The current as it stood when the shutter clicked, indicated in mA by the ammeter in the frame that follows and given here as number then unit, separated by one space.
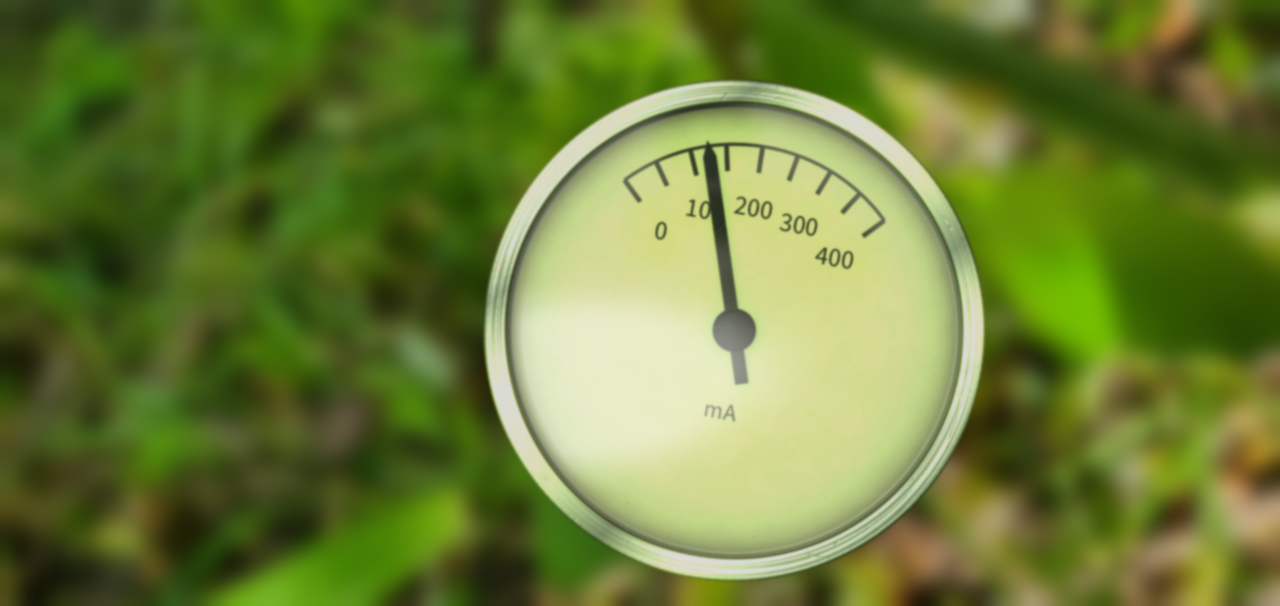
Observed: 125 mA
